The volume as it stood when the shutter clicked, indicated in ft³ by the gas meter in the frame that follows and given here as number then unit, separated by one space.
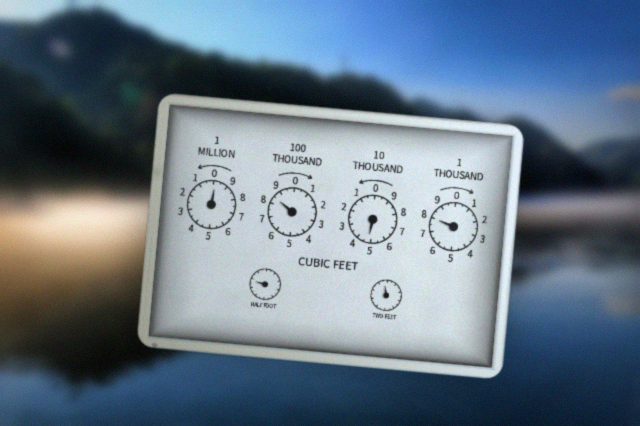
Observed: 984800 ft³
